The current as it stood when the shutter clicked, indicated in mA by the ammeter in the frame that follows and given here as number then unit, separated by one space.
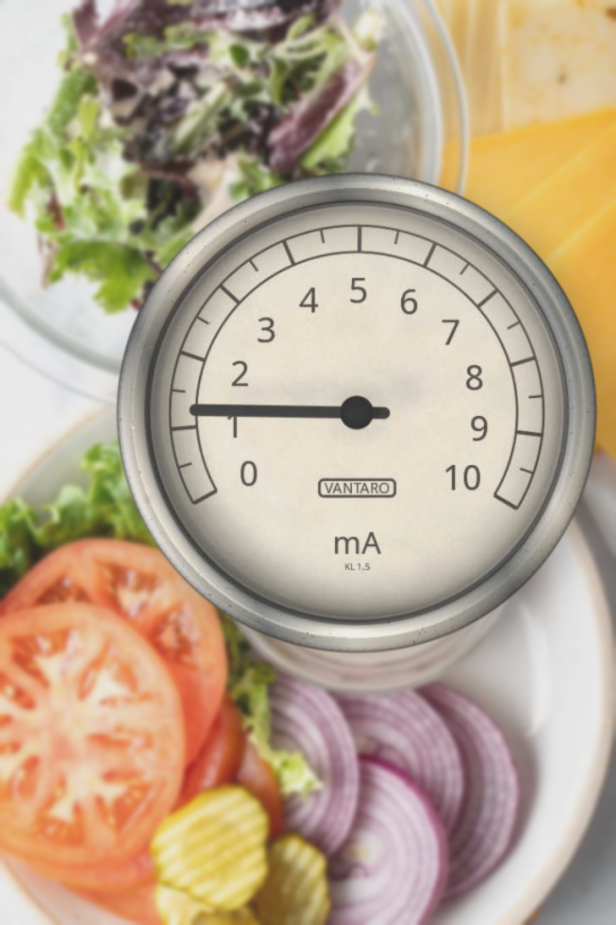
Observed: 1.25 mA
